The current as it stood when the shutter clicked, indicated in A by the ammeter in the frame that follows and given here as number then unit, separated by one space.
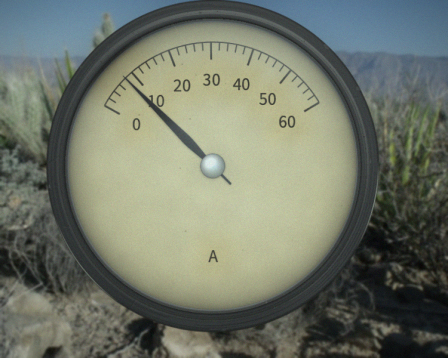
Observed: 8 A
